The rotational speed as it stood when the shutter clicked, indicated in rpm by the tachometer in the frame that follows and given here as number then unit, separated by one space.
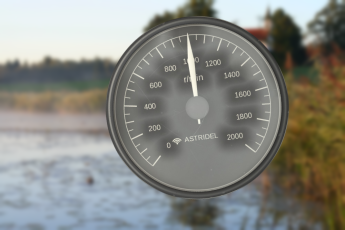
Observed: 1000 rpm
